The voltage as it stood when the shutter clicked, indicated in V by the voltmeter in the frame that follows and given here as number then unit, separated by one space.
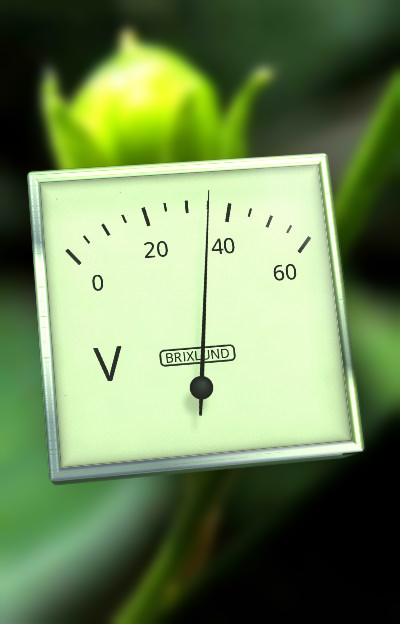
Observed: 35 V
